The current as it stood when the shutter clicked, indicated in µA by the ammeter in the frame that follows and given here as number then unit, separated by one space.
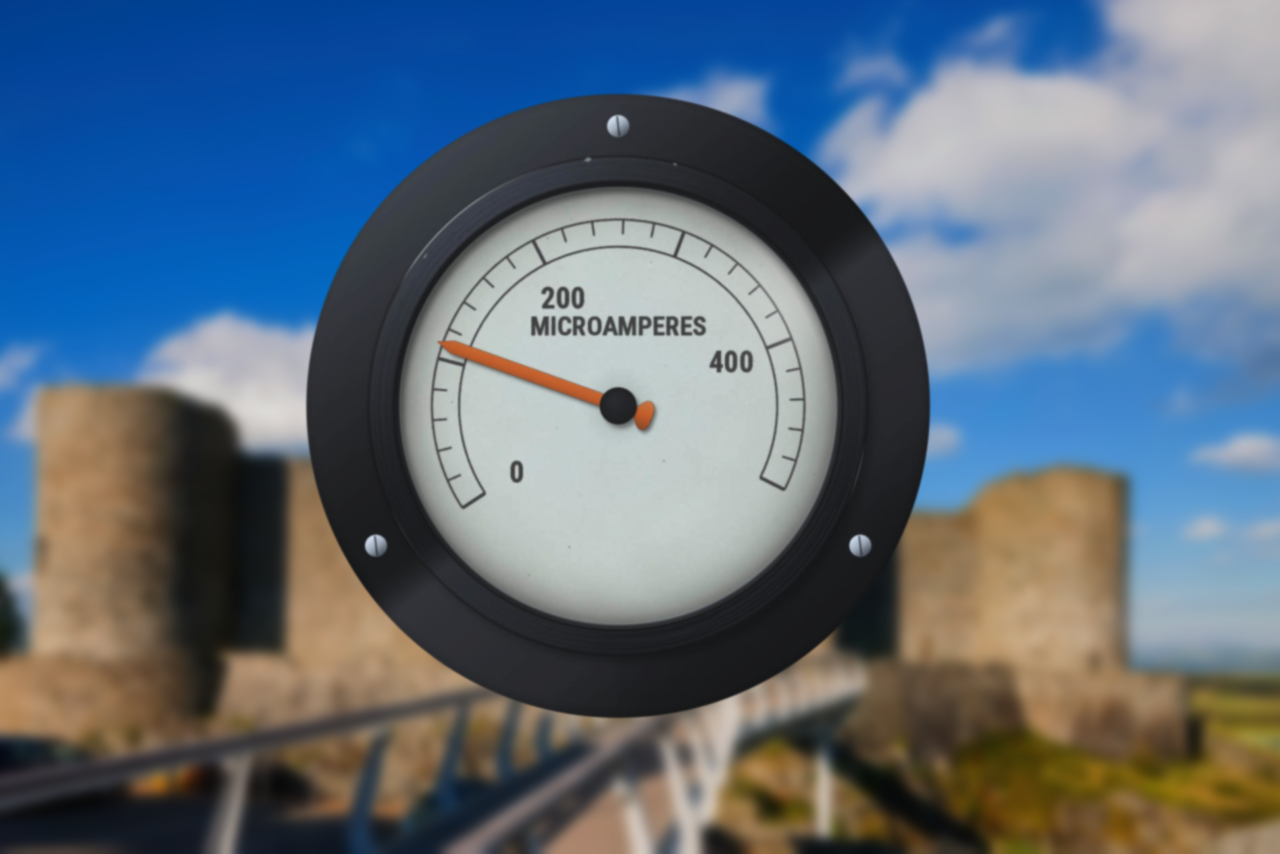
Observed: 110 µA
